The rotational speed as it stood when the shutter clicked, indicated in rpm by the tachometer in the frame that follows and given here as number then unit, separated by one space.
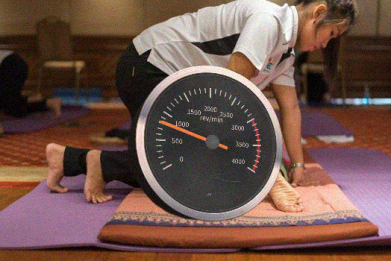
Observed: 800 rpm
